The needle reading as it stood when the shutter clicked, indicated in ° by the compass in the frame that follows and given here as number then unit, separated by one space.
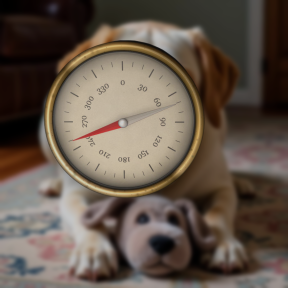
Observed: 250 °
